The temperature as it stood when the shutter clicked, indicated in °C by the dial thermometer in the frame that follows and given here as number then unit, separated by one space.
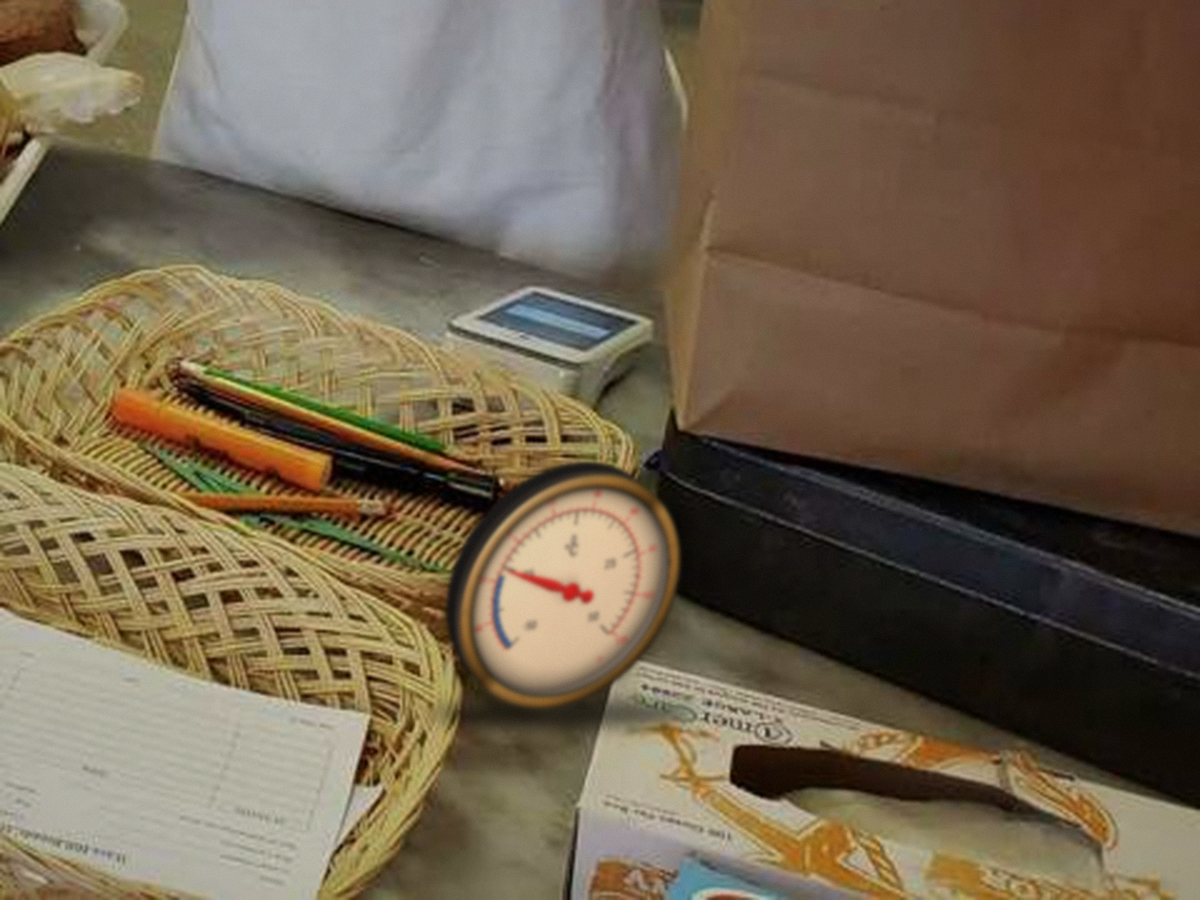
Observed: -25 °C
